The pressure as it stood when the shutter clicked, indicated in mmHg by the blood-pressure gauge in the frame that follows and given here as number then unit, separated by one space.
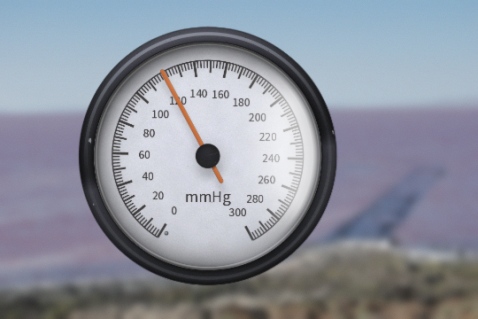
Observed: 120 mmHg
